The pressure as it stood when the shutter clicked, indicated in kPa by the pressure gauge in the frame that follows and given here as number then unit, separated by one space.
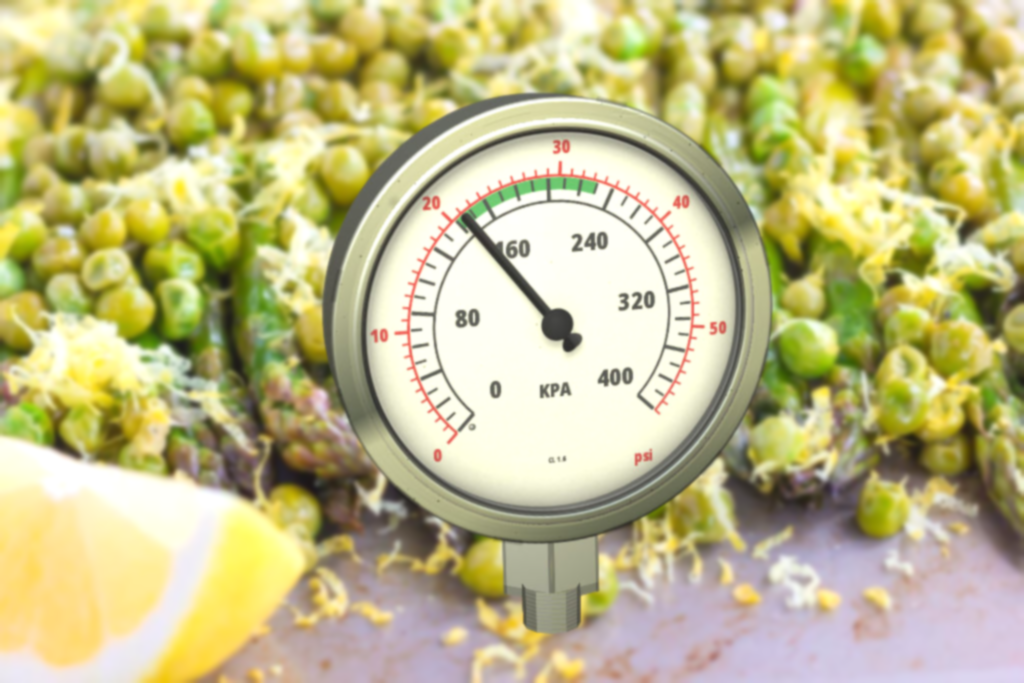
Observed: 145 kPa
